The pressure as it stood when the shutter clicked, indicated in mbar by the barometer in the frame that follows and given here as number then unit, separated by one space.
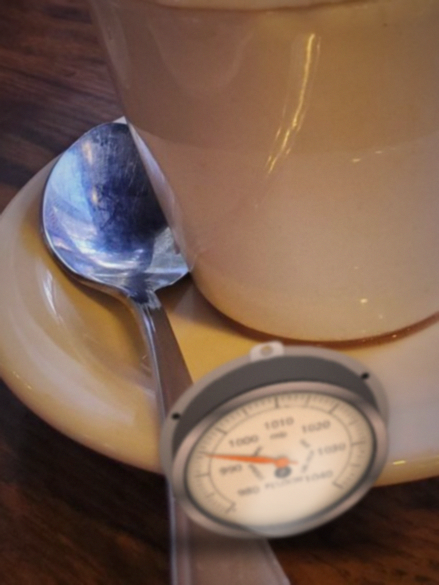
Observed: 995 mbar
